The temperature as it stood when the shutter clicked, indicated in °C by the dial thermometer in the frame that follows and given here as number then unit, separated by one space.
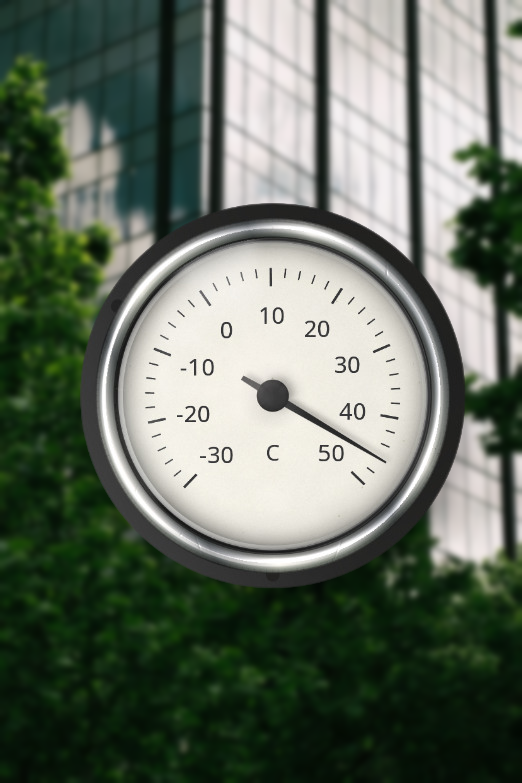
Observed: 46 °C
